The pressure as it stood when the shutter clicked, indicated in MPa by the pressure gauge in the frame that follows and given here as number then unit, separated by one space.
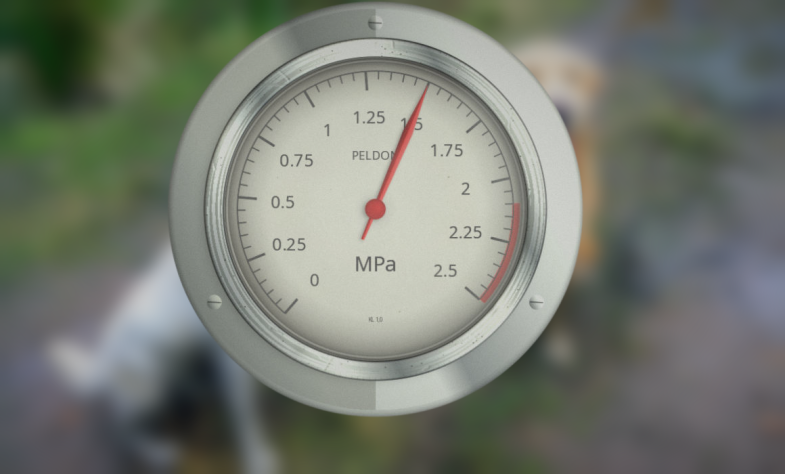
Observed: 1.5 MPa
